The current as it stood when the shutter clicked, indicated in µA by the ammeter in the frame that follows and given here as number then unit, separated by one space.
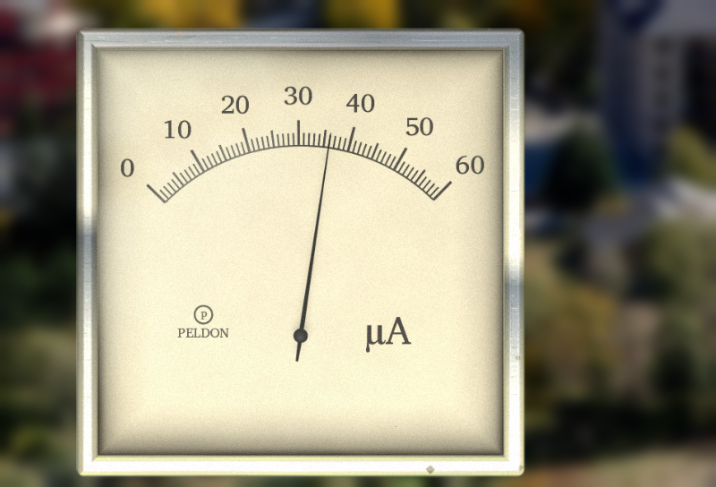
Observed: 36 µA
